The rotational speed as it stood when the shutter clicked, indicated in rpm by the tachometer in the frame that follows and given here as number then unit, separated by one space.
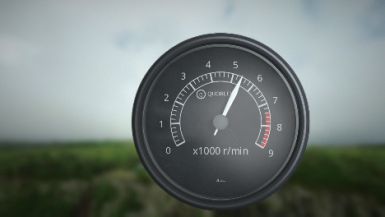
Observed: 5400 rpm
